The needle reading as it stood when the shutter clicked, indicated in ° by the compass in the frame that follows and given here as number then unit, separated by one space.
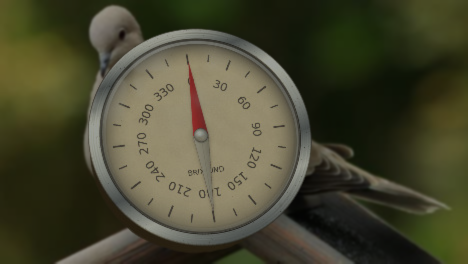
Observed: 0 °
